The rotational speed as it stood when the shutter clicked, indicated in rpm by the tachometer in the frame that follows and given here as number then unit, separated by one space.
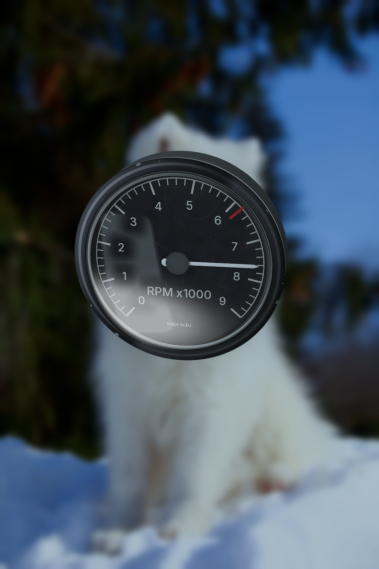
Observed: 7600 rpm
